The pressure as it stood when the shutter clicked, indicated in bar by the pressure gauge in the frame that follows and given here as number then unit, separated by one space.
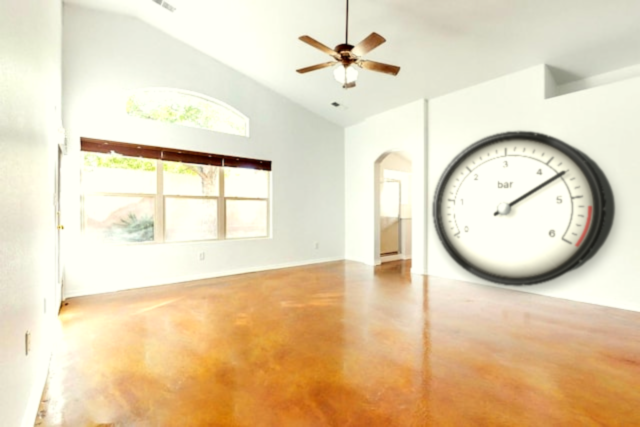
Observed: 4.4 bar
